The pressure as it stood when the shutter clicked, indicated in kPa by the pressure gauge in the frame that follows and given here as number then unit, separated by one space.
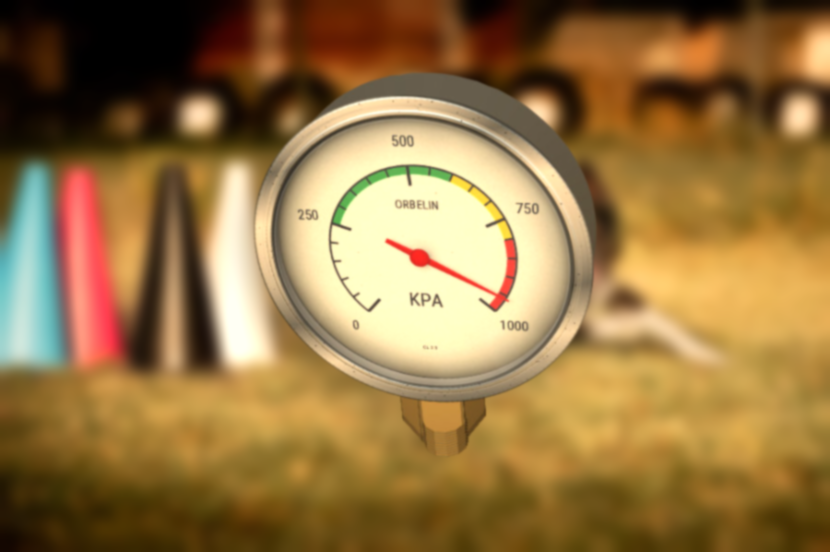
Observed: 950 kPa
